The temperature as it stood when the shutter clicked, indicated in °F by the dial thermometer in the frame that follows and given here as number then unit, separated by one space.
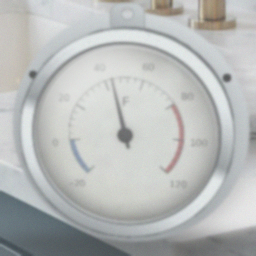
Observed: 44 °F
